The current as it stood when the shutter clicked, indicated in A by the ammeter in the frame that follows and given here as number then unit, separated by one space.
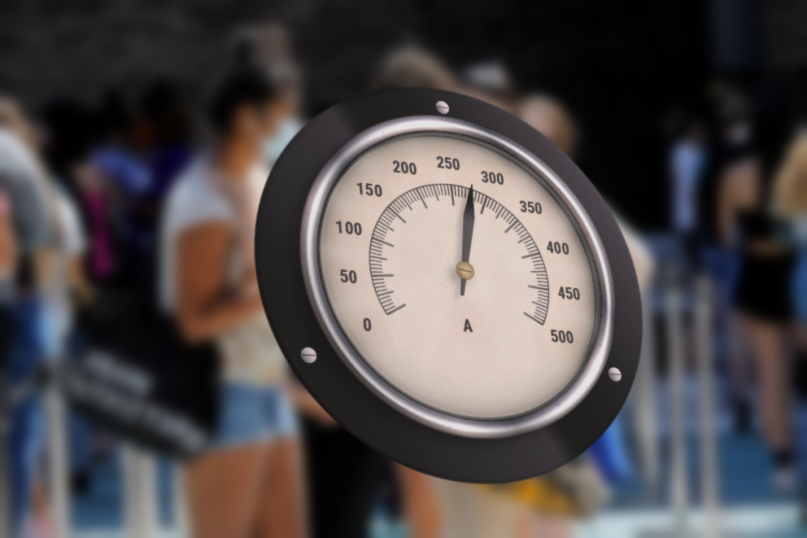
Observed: 275 A
